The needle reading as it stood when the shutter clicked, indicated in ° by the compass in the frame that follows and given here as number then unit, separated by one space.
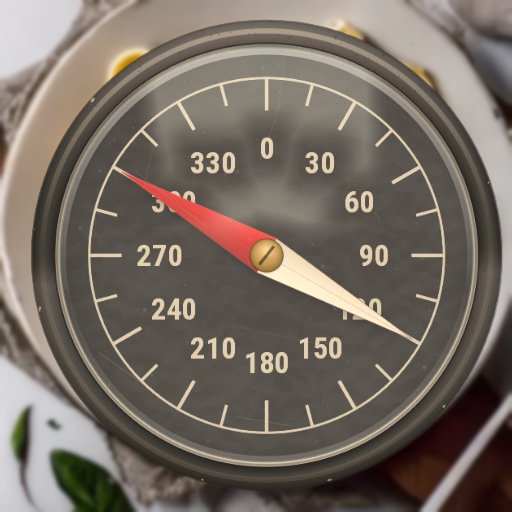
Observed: 300 °
